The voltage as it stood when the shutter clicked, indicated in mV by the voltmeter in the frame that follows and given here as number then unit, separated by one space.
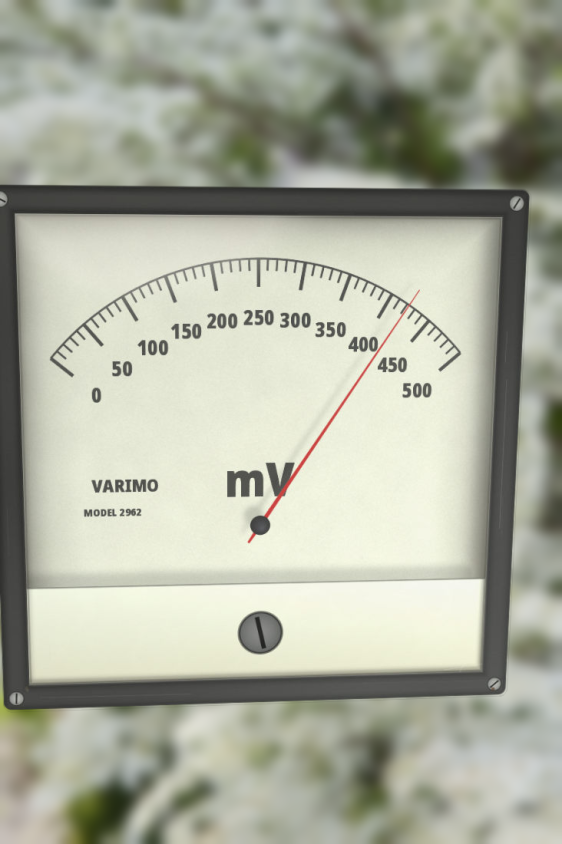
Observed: 420 mV
